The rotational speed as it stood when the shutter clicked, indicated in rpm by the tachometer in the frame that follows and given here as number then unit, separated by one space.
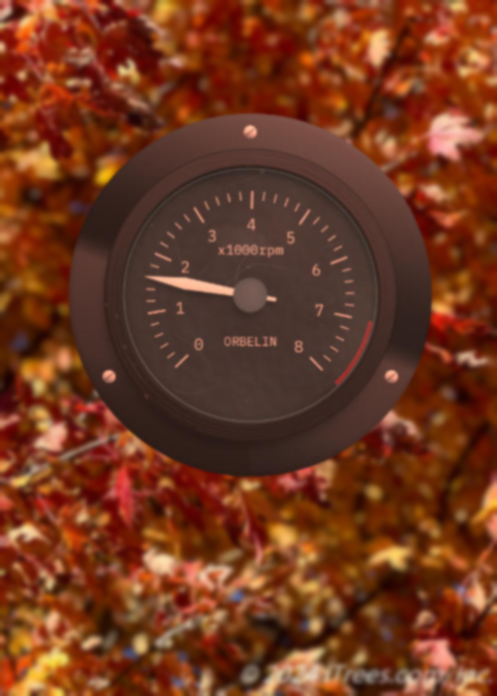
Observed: 1600 rpm
